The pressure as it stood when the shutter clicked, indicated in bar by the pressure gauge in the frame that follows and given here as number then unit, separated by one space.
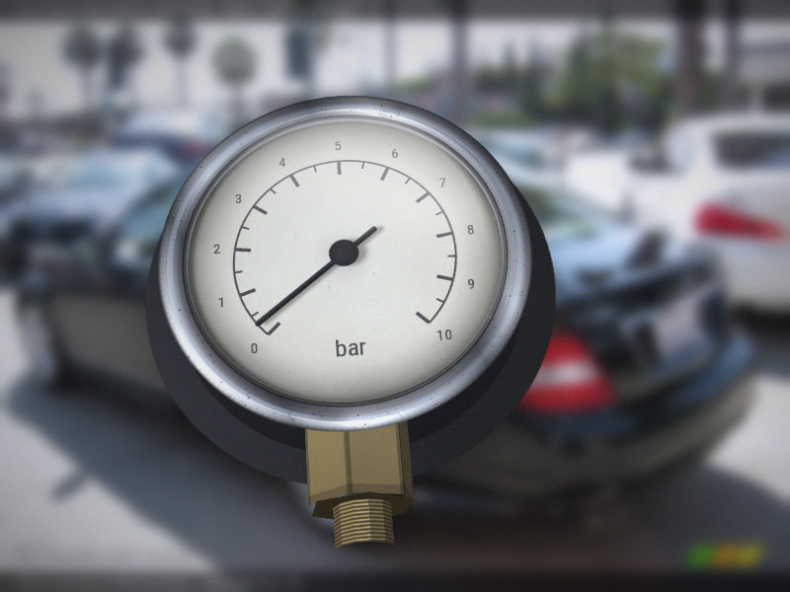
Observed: 0.25 bar
